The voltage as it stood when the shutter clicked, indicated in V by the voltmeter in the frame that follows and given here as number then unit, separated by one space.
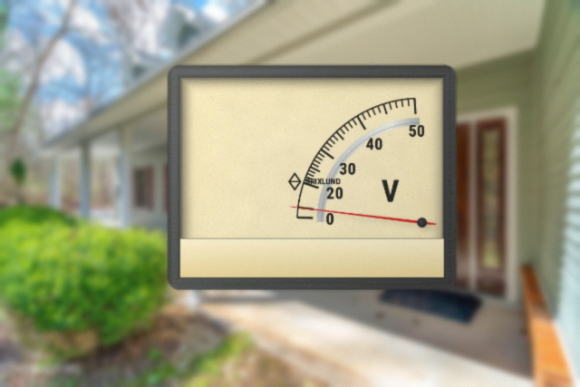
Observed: 10 V
